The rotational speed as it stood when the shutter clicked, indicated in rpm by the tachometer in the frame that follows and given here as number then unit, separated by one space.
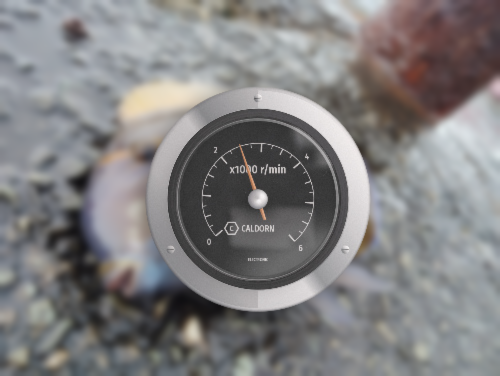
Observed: 2500 rpm
